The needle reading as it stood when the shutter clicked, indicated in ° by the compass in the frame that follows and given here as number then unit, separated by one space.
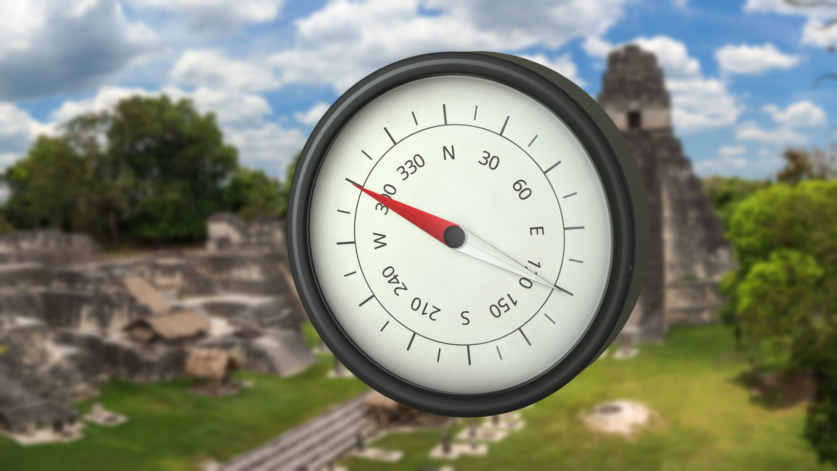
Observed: 300 °
